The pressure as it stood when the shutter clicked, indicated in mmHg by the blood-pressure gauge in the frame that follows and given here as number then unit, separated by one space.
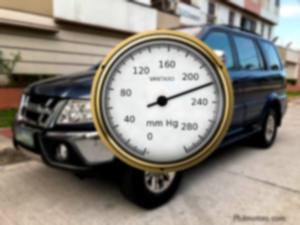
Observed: 220 mmHg
